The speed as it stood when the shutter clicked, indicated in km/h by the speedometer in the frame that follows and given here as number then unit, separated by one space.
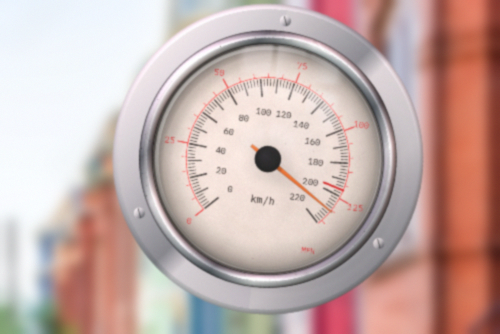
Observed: 210 km/h
